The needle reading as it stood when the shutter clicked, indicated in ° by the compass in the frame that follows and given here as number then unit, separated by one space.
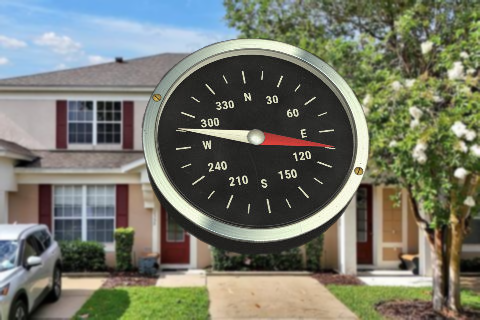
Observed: 105 °
